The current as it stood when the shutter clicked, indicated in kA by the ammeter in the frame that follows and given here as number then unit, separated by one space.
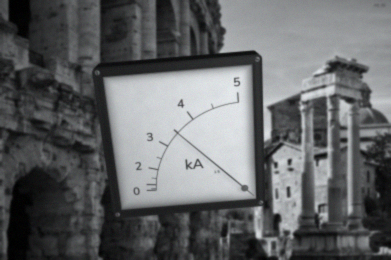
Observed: 3.5 kA
